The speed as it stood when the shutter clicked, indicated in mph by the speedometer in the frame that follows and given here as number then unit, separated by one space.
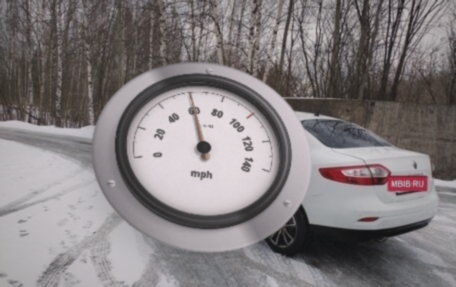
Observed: 60 mph
